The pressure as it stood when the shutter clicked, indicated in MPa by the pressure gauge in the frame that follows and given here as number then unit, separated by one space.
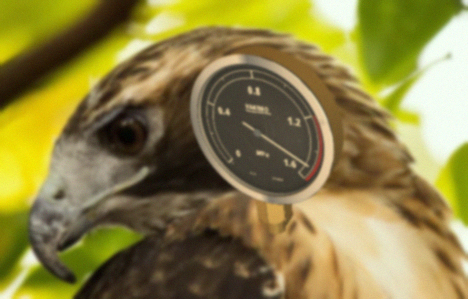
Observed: 1.5 MPa
